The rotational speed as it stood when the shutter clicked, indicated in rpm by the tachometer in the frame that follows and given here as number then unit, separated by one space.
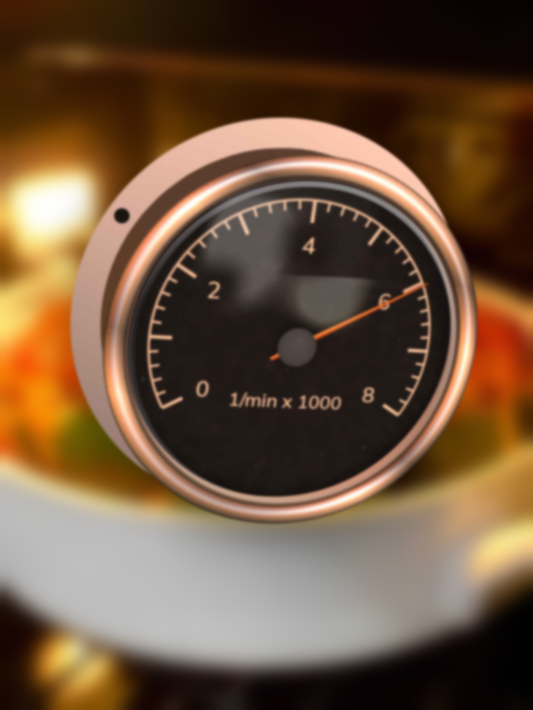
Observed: 6000 rpm
